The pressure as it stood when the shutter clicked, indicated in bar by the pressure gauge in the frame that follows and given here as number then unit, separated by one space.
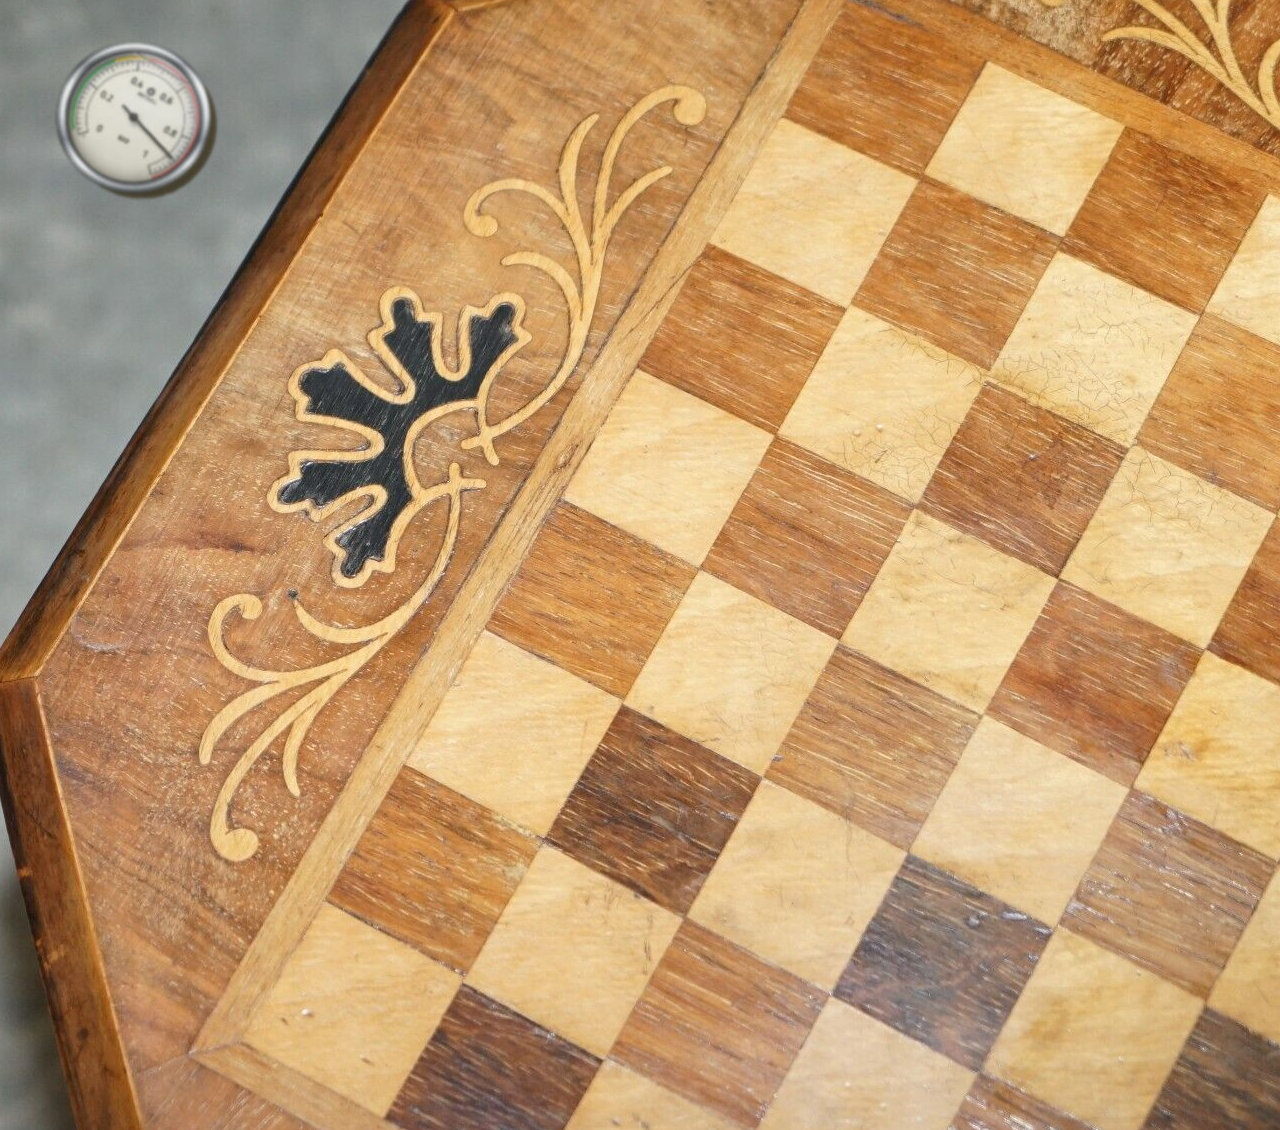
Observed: 0.9 bar
